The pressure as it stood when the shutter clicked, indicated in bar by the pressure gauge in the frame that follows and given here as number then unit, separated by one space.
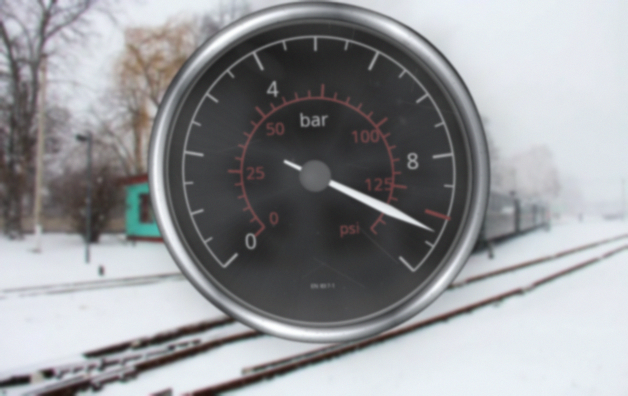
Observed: 9.25 bar
